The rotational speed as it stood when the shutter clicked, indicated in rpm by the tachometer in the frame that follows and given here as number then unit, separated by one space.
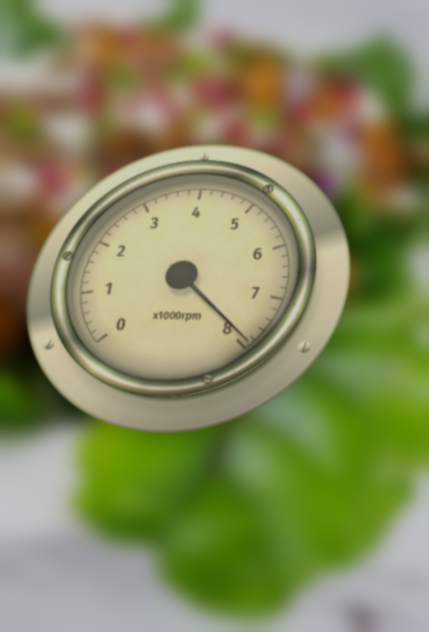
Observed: 7900 rpm
